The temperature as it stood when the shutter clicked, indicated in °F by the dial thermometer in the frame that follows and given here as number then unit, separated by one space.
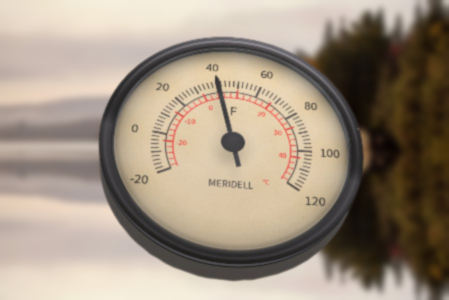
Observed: 40 °F
